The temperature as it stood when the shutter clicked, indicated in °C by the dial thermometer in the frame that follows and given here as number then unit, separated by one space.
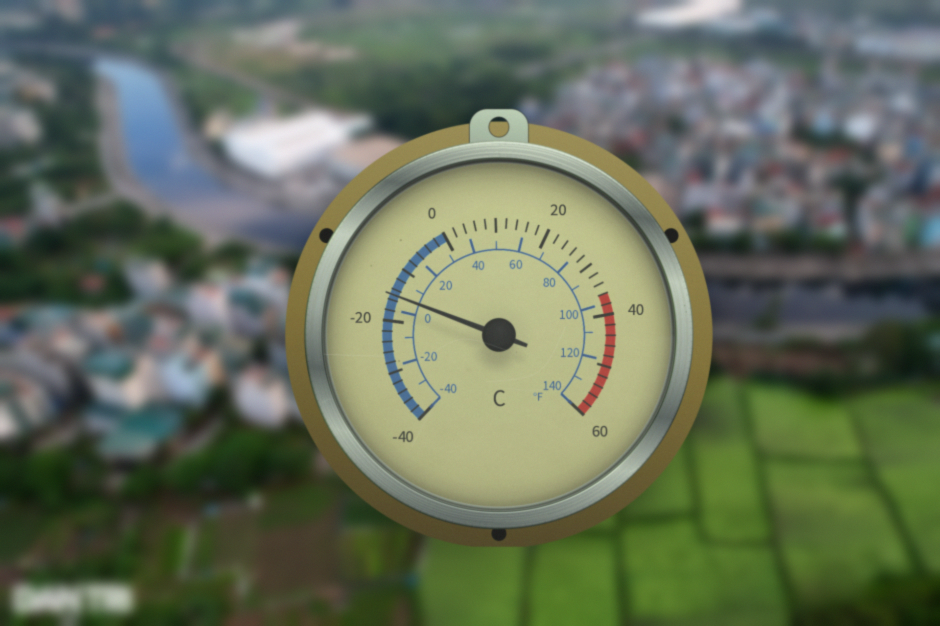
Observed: -15 °C
